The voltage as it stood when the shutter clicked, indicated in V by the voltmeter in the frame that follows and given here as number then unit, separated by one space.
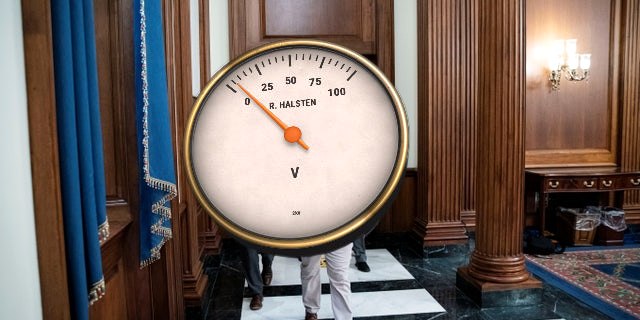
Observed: 5 V
